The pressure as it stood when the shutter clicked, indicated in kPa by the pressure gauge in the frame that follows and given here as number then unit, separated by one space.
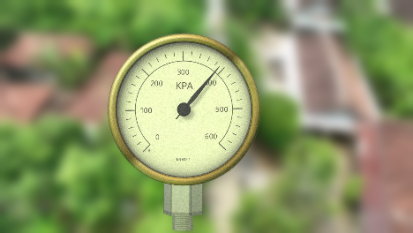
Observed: 390 kPa
